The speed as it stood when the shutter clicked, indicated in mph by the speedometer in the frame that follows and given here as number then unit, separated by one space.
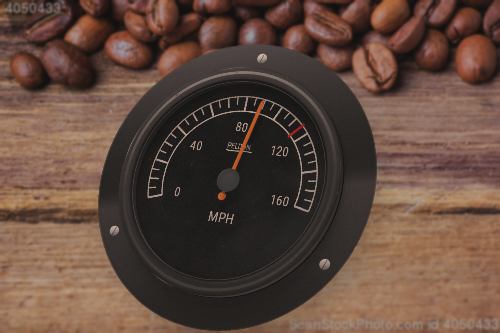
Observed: 90 mph
